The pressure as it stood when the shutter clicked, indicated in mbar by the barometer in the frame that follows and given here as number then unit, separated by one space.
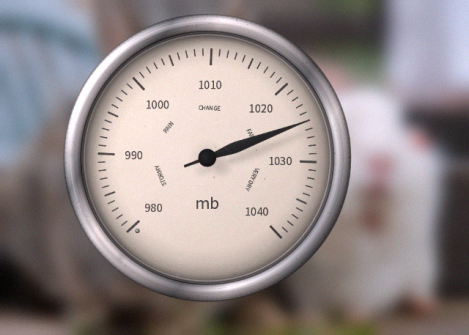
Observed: 1025 mbar
